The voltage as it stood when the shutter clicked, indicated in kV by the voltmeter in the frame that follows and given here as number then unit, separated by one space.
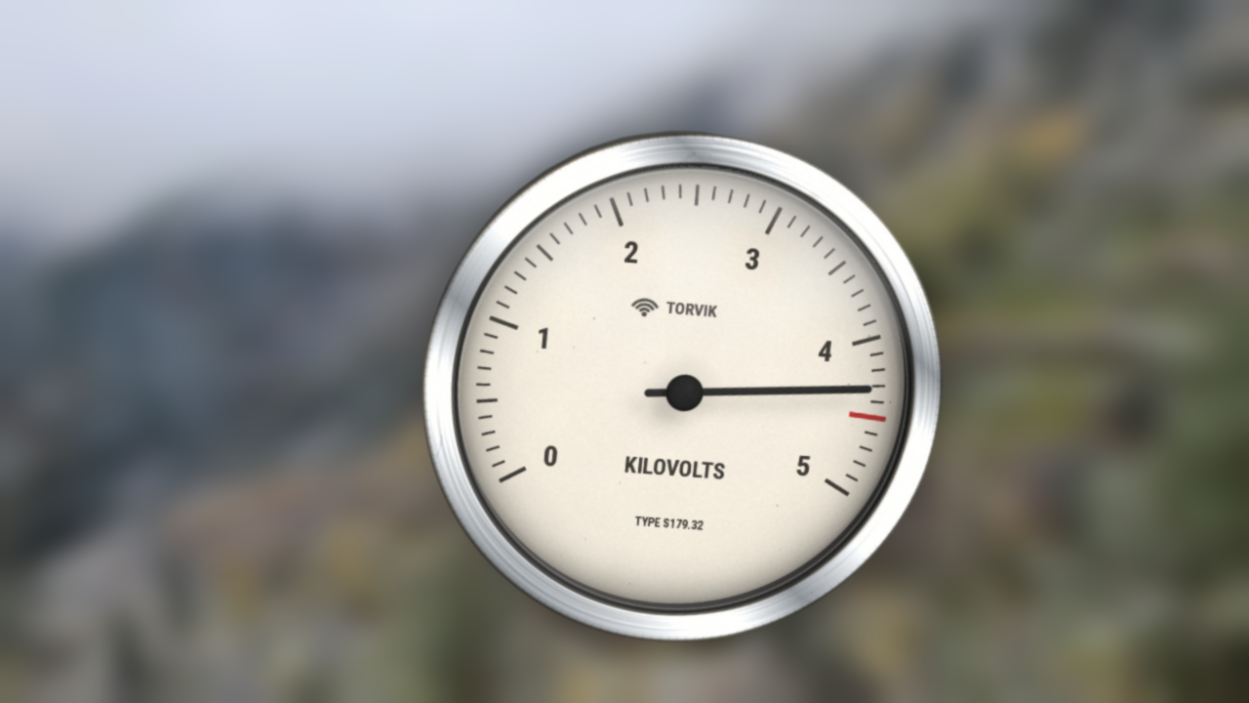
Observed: 4.3 kV
